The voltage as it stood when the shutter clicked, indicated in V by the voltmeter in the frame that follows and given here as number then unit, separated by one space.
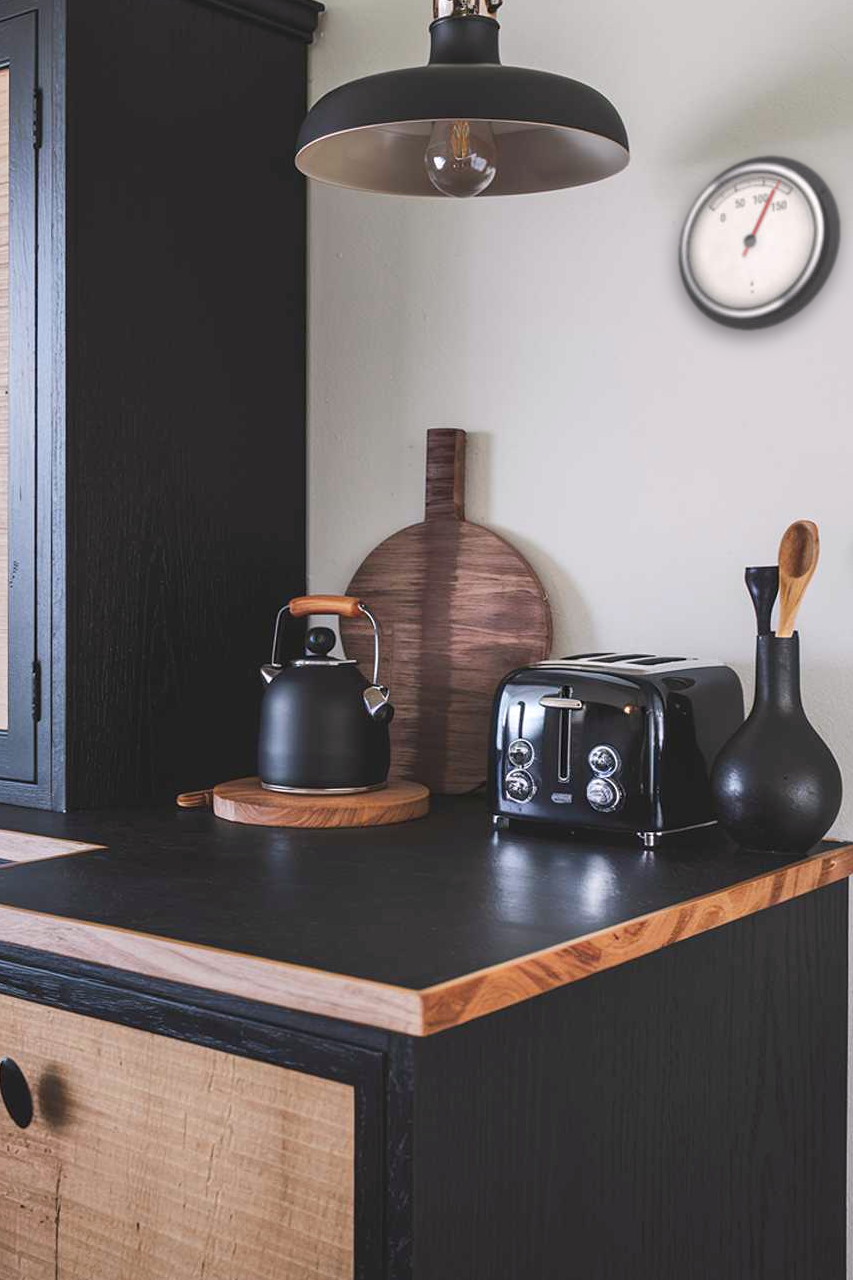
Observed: 125 V
